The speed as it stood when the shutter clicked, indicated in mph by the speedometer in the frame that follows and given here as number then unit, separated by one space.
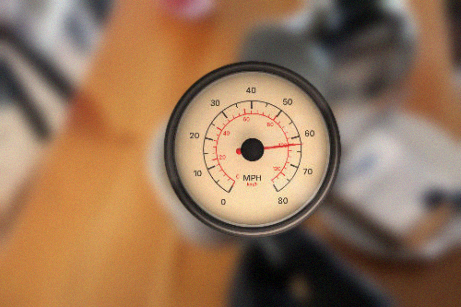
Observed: 62.5 mph
